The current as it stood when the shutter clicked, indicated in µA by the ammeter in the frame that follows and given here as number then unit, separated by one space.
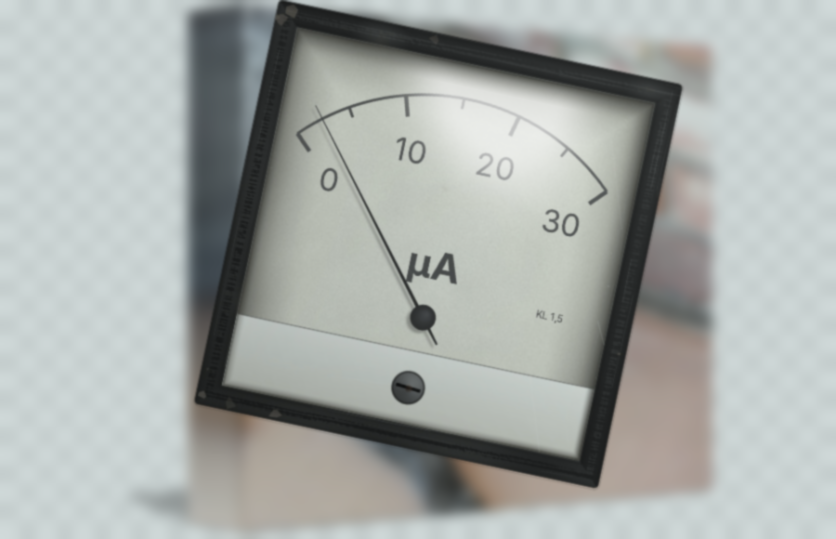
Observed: 2.5 µA
